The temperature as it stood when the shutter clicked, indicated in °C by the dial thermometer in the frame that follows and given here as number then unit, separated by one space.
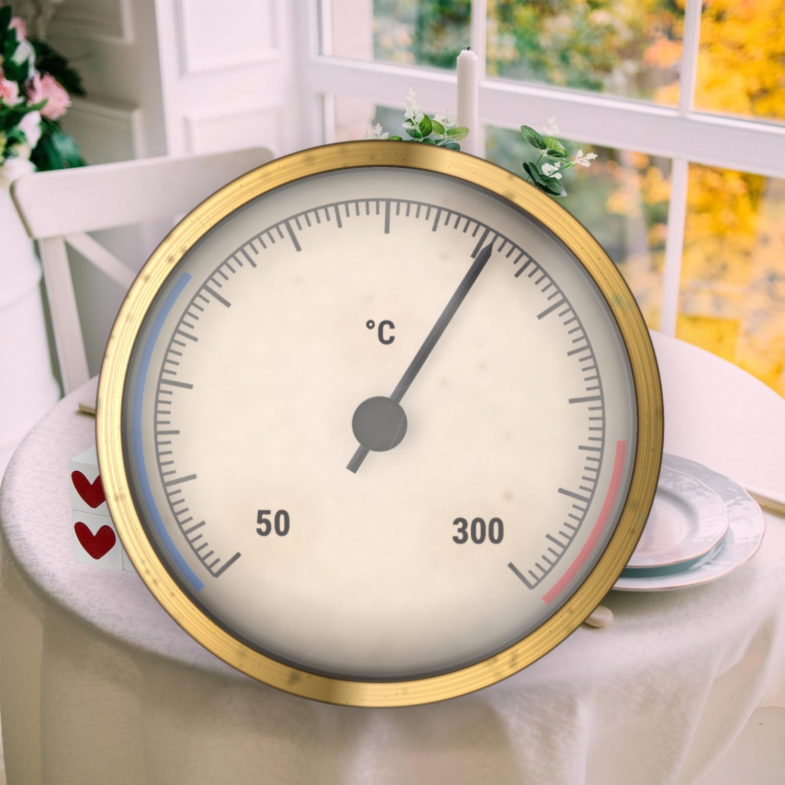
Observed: 202.5 °C
